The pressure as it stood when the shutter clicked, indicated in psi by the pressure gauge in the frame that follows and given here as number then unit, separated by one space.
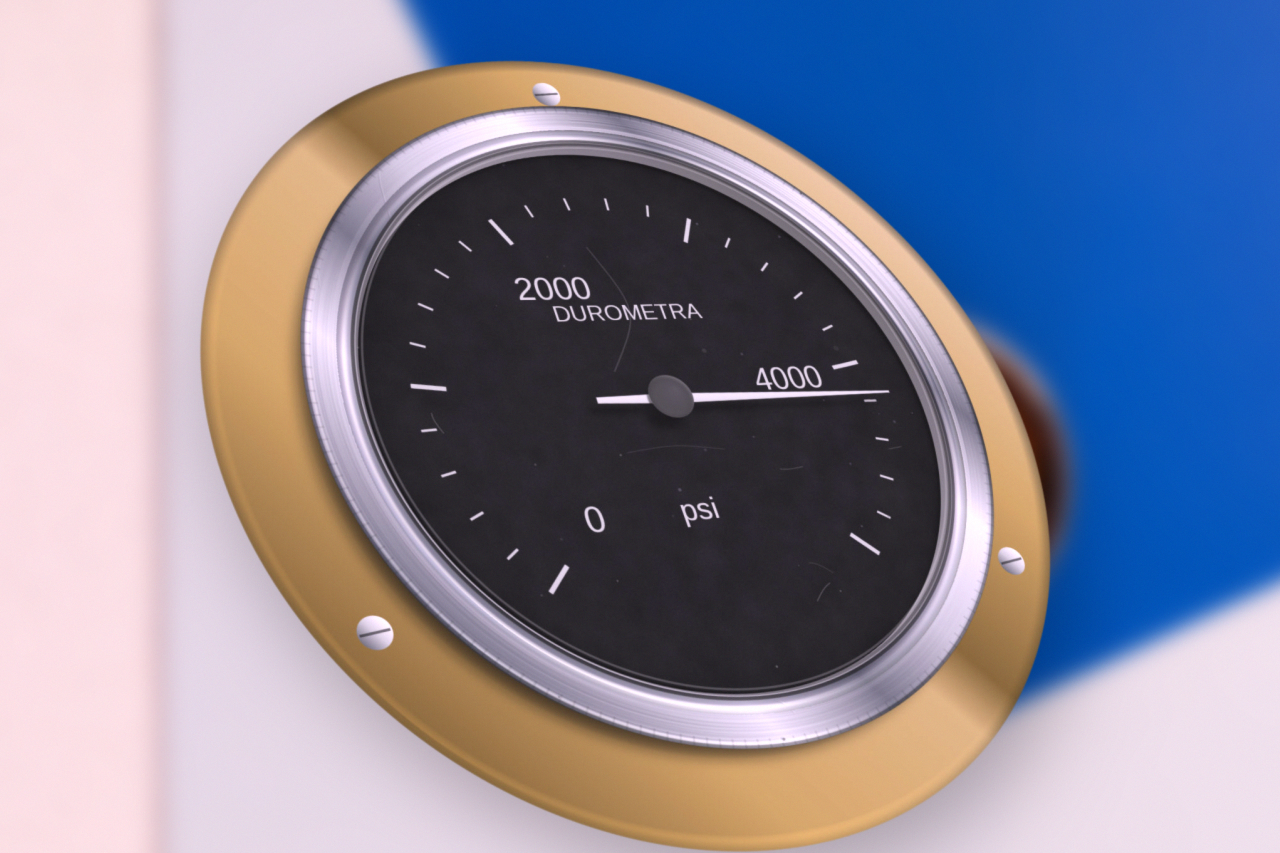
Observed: 4200 psi
